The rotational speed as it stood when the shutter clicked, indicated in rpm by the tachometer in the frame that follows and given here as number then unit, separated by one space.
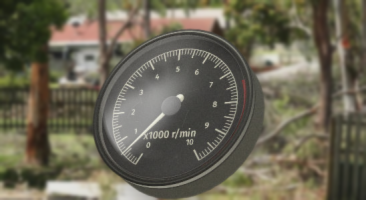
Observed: 500 rpm
